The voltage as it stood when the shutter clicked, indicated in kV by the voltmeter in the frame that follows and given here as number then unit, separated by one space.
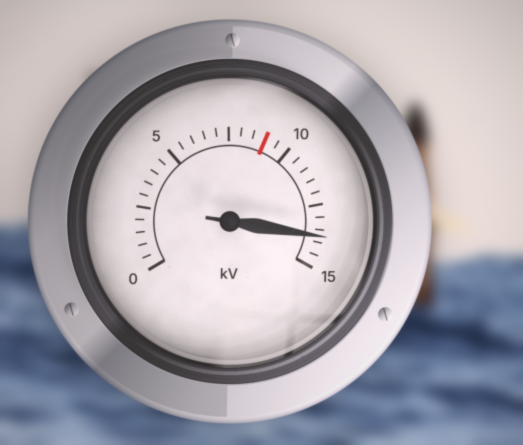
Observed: 13.75 kV
